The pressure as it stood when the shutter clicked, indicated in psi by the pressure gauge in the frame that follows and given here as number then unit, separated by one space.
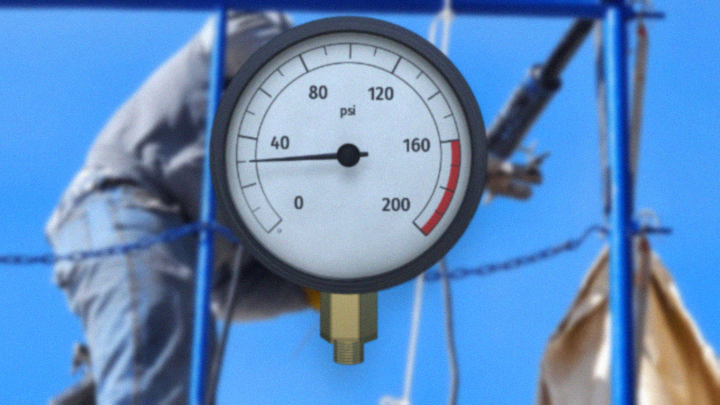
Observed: 30 psi
